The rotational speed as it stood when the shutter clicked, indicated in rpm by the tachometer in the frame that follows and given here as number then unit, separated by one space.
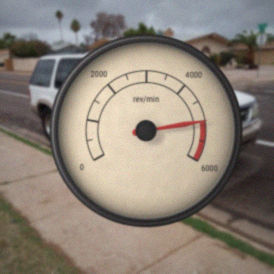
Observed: 5000 rpm
